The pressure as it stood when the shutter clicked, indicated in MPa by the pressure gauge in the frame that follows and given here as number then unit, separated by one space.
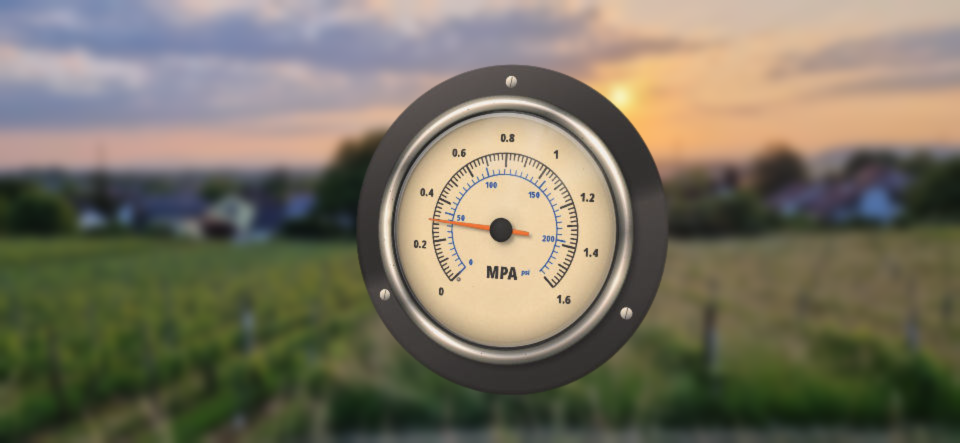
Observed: 0.3 MPa
